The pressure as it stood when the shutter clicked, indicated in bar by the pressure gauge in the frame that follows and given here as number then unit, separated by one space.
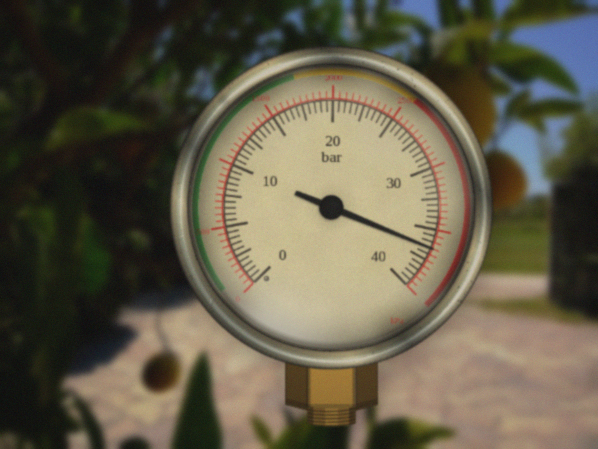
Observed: 36.5 bar
